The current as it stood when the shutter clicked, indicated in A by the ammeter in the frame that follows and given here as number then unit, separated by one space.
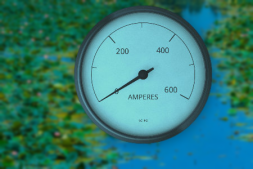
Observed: 0 A
